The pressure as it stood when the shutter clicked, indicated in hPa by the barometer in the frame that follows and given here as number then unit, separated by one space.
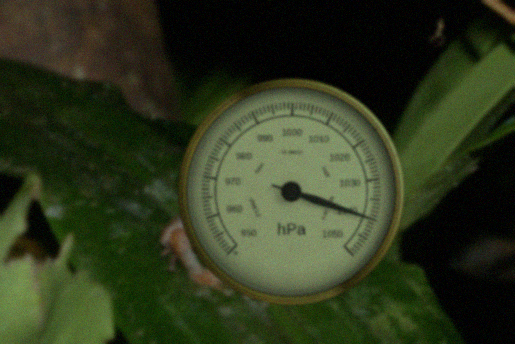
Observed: 1040 hPa
